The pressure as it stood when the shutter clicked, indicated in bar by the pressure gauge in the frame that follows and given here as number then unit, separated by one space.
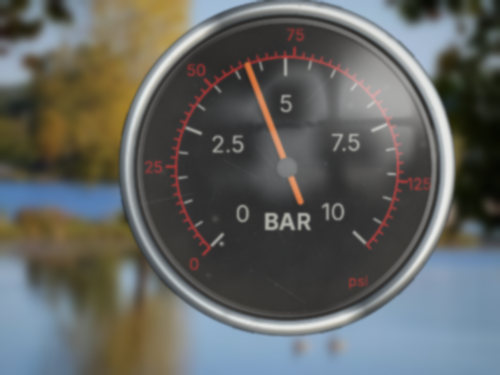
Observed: 4.25 bar
